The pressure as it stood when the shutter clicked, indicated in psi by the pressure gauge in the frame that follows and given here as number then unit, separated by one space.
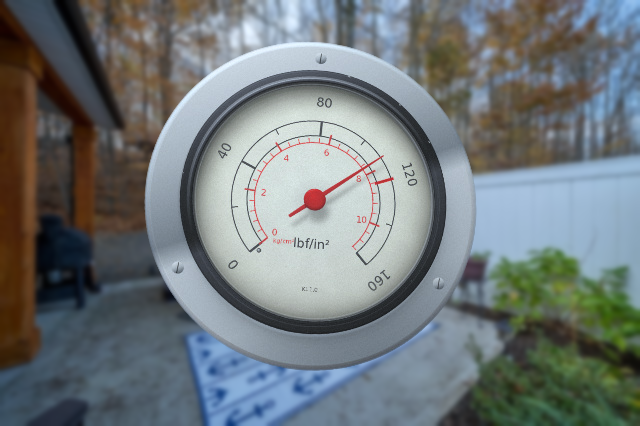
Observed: 110 psi
